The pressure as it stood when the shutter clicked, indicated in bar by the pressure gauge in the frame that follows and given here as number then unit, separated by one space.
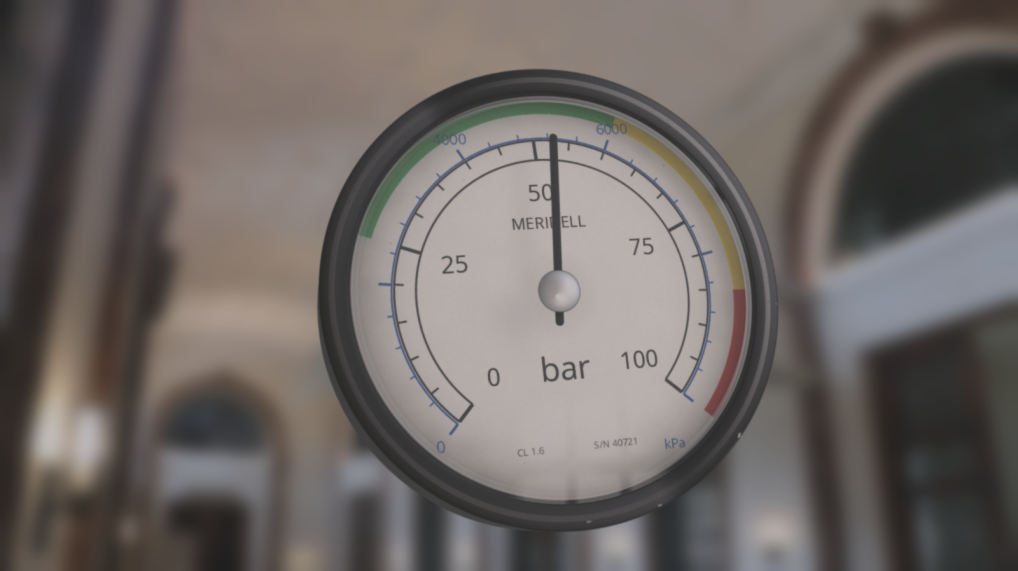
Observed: 52.5 bar
